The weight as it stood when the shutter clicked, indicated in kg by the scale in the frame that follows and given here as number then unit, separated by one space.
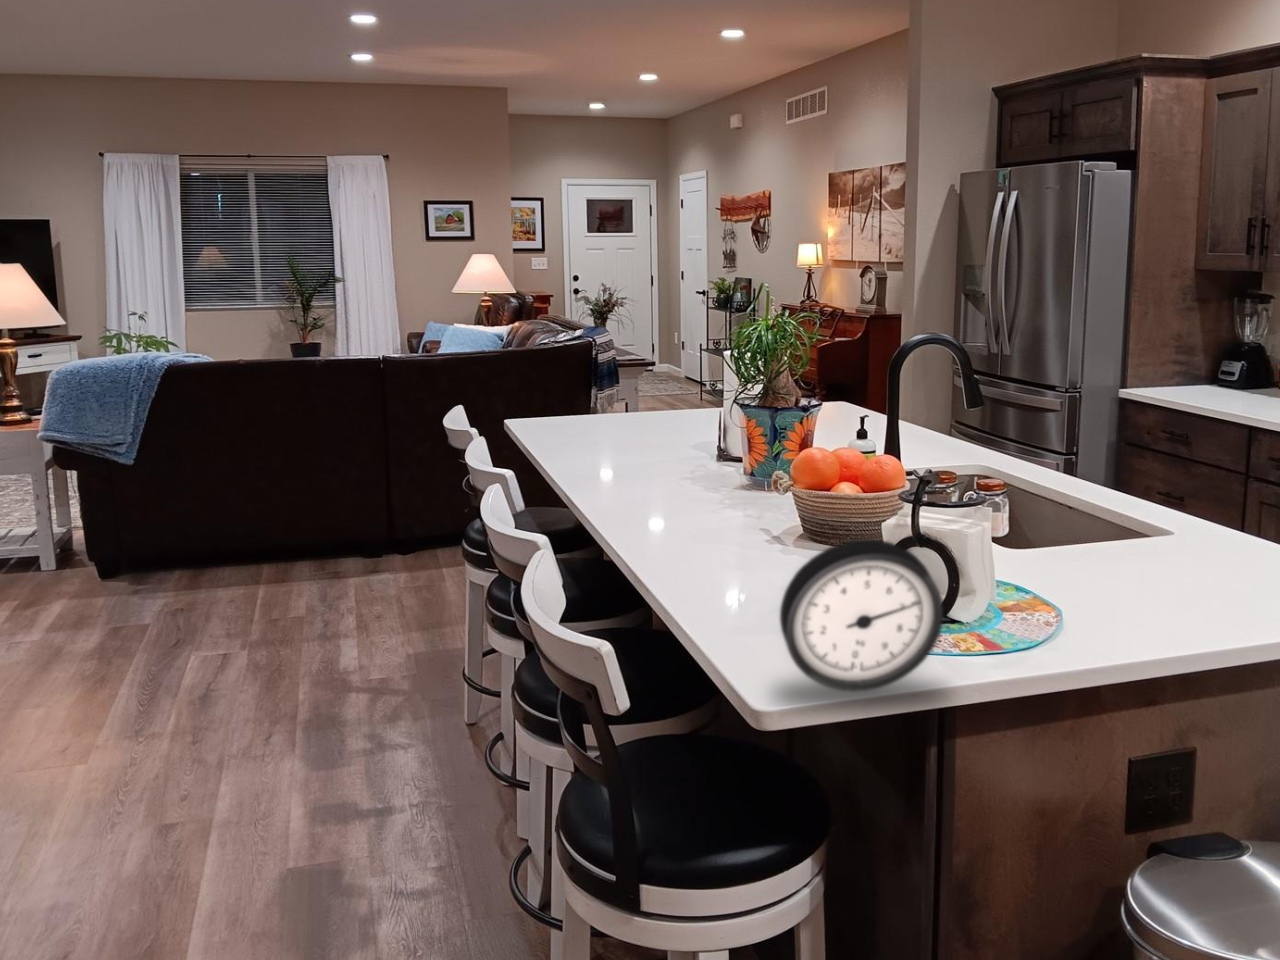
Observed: 7 kg
